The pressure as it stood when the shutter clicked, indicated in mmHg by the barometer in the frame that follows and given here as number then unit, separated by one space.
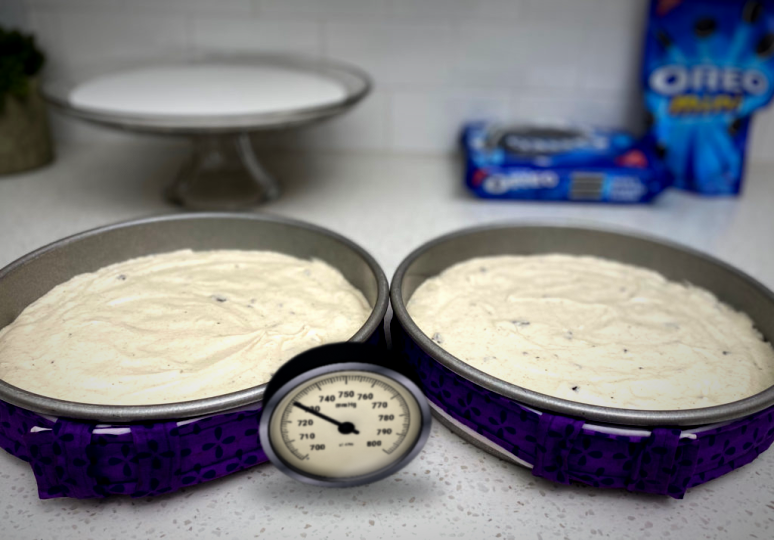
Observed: 730 mmHg
